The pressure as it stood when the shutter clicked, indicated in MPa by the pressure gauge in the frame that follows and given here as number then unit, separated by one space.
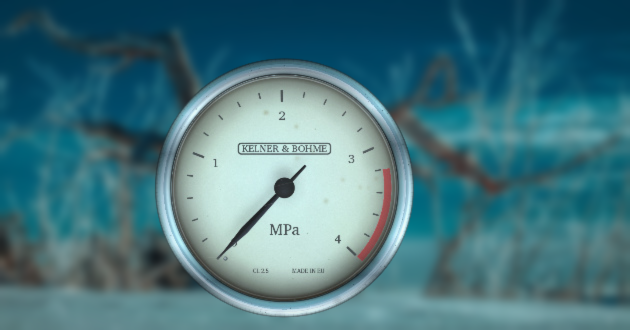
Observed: 0 MPa
